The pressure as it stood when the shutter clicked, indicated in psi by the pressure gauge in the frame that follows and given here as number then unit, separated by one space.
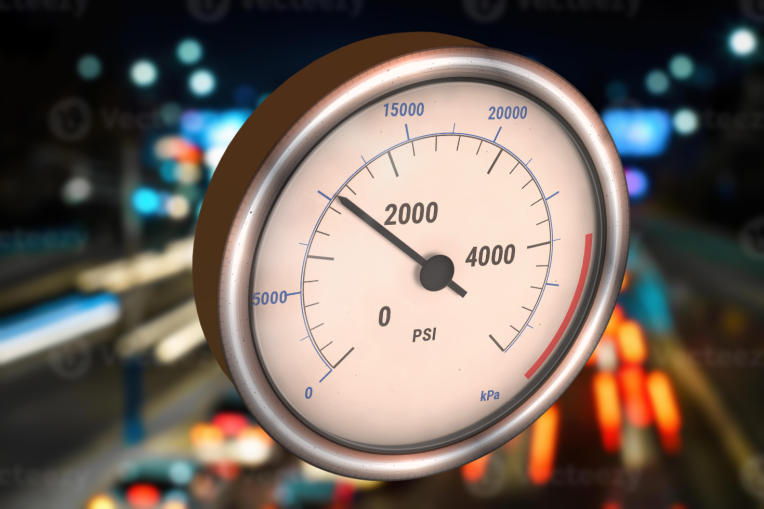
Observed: 1500 psi
